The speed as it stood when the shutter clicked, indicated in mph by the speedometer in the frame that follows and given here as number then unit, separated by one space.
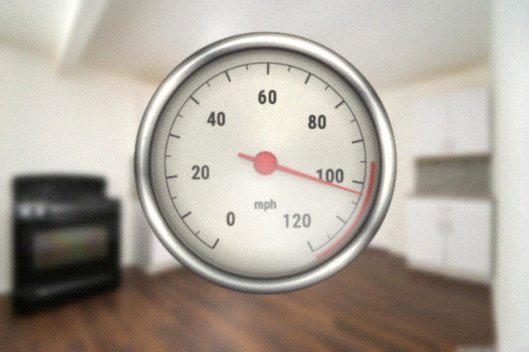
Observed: 102.5 mph
